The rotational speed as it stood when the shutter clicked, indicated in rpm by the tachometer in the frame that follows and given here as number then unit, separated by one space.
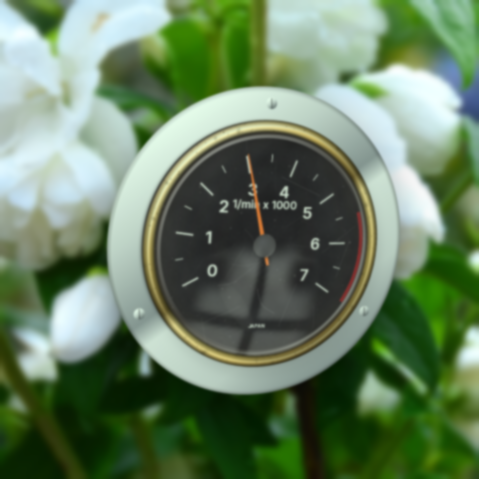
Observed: 3000 rpm
